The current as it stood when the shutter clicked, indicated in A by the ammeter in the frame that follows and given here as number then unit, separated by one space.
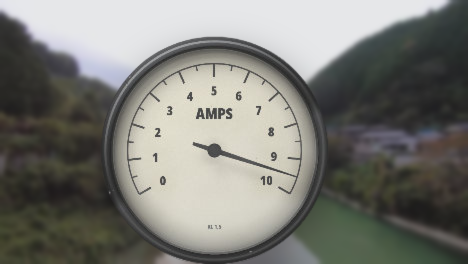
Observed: 9.5 A
